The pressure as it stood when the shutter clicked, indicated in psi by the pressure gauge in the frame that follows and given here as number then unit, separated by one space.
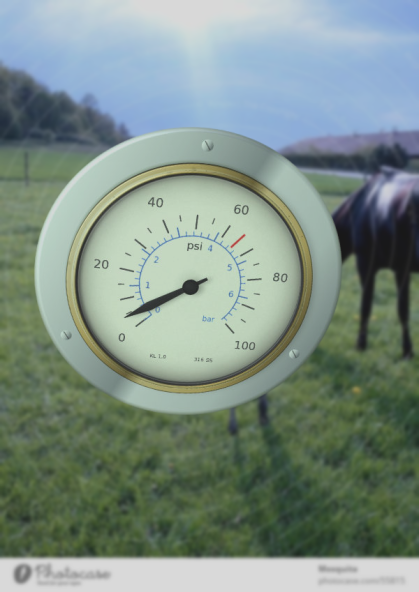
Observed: 5 psi
